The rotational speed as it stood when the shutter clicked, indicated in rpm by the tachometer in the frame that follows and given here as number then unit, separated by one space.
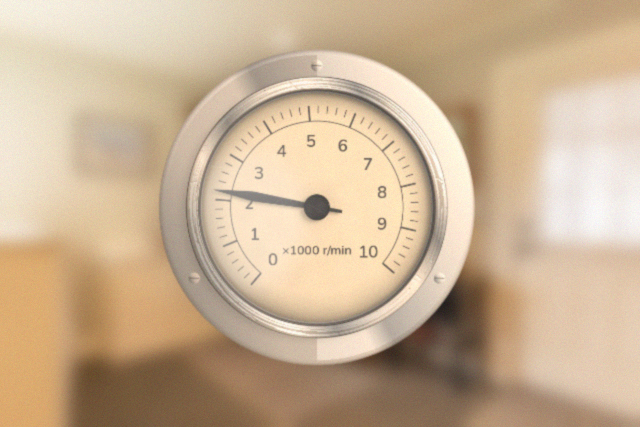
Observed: 2200 rpm
